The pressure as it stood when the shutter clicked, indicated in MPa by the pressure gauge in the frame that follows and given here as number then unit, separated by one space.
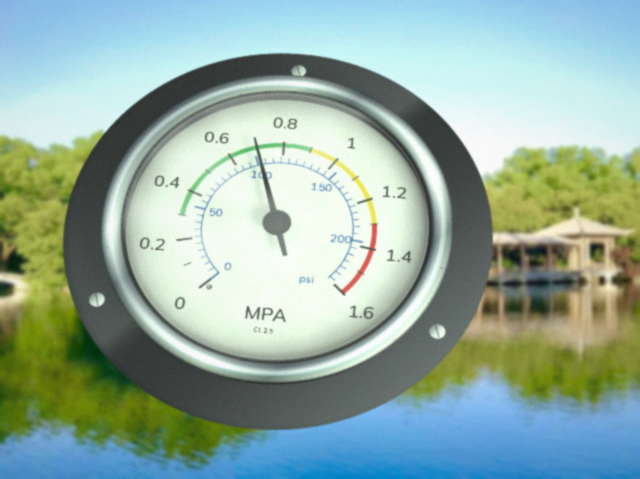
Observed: 0.7 MPa
